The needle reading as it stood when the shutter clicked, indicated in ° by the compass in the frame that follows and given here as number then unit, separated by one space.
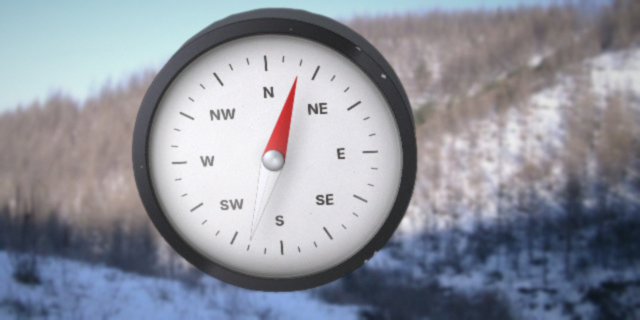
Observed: 20 °
